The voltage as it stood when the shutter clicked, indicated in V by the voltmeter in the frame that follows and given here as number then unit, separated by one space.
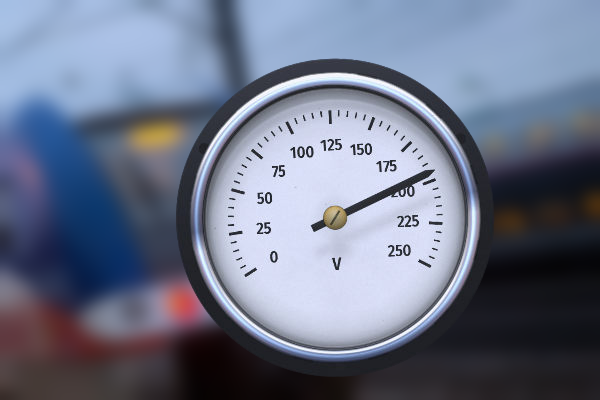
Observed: 195 V
